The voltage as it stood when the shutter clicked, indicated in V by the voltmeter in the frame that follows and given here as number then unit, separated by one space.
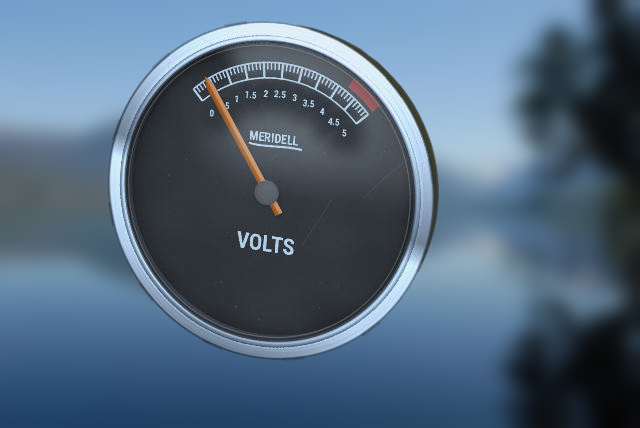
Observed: 0.5 V
